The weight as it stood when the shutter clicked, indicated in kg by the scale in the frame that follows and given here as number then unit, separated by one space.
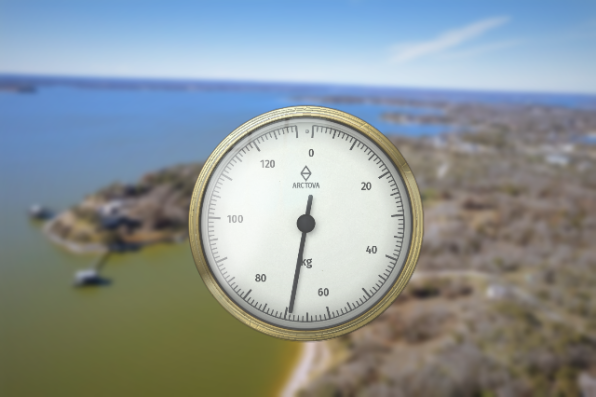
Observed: 69 kg
